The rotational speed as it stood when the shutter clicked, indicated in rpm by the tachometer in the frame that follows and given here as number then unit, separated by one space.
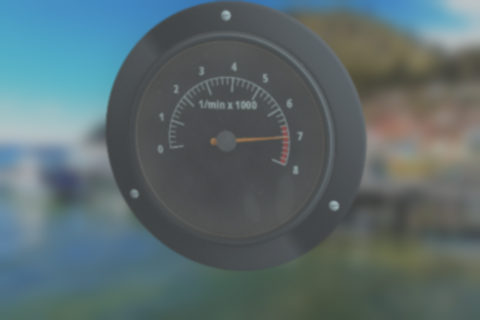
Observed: 7000 rpm
